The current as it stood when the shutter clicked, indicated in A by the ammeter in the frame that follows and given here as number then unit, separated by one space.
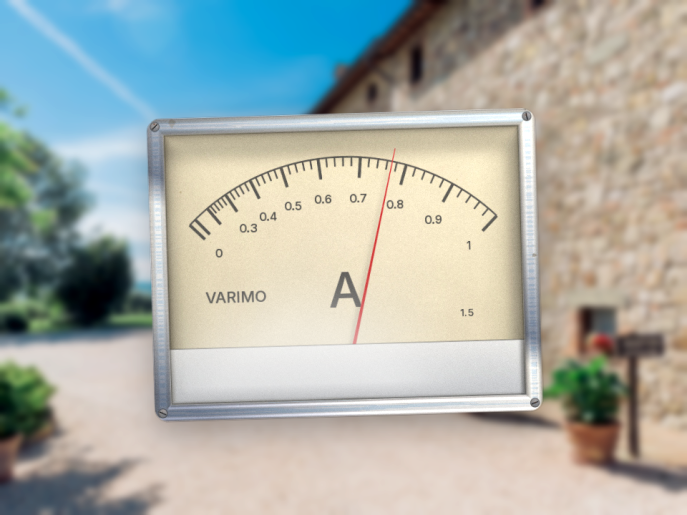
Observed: 0.77 A
